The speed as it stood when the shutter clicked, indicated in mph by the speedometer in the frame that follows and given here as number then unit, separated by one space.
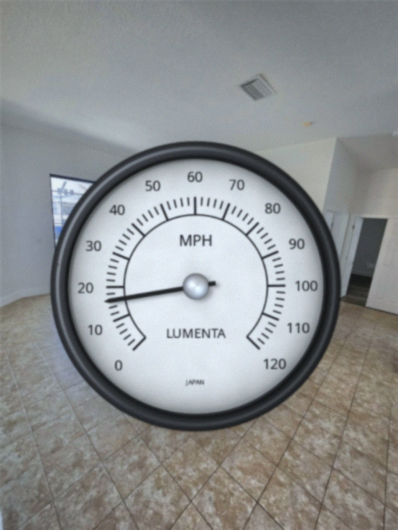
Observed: 16 mph
